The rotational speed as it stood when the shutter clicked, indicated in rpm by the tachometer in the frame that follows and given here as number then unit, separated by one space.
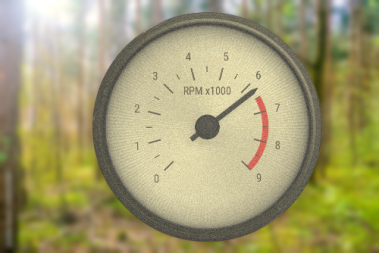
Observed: 6250 rpm
